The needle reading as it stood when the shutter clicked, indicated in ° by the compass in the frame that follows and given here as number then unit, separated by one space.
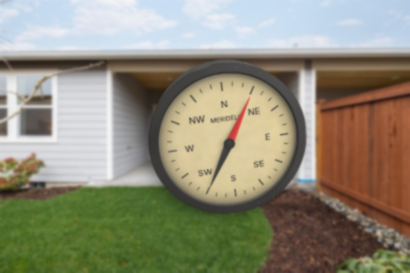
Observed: 30 °
